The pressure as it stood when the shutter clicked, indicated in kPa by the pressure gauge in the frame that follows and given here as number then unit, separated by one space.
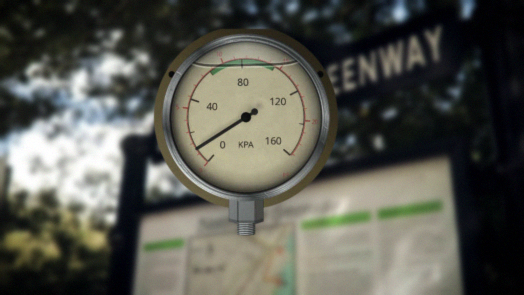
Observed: 10 kPa
